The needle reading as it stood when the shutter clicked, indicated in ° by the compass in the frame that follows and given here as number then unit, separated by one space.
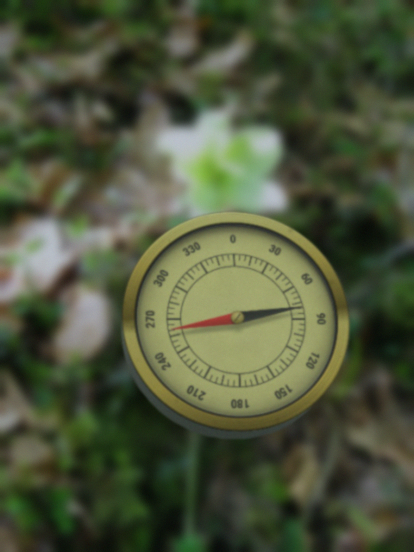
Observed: 260 °
